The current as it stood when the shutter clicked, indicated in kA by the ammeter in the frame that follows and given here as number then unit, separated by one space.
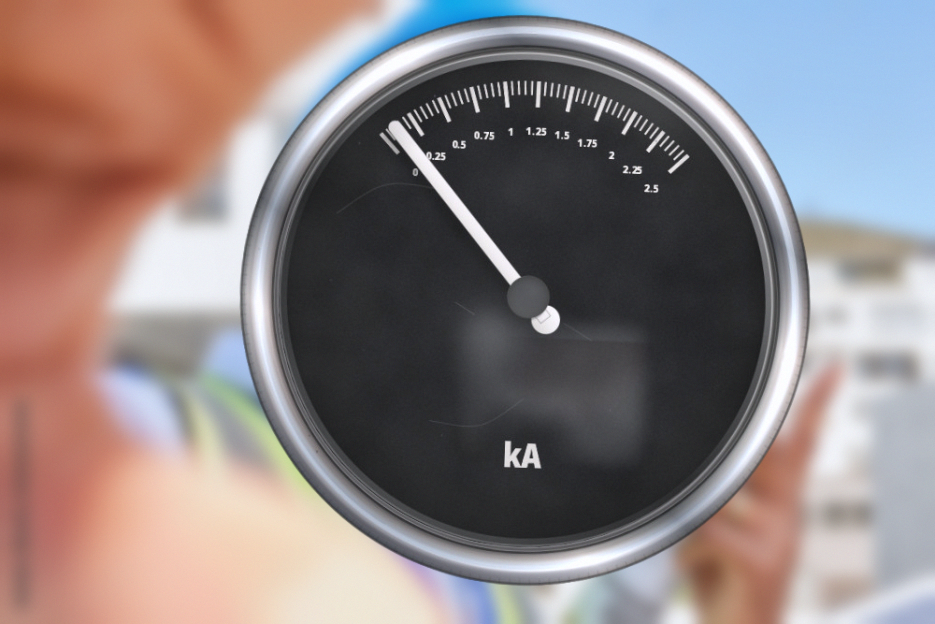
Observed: 0.1 kA
